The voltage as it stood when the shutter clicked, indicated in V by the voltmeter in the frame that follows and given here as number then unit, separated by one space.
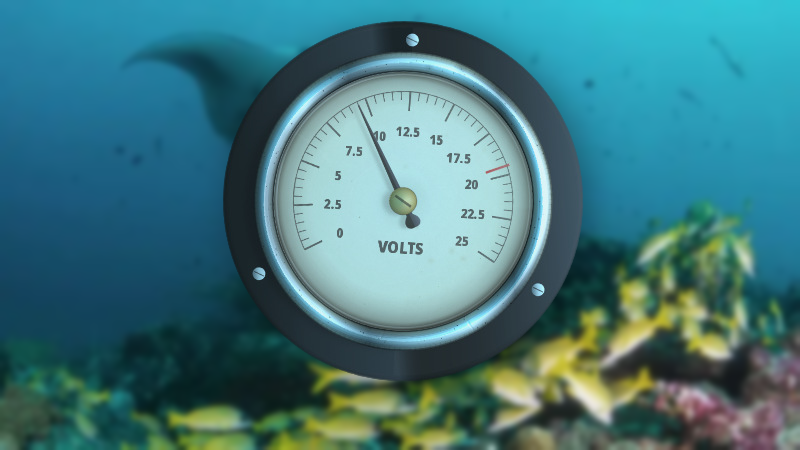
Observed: 9.5 V
